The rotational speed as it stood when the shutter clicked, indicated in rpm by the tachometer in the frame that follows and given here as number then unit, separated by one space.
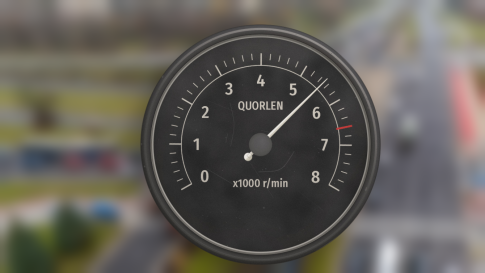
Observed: 5500 rpm
